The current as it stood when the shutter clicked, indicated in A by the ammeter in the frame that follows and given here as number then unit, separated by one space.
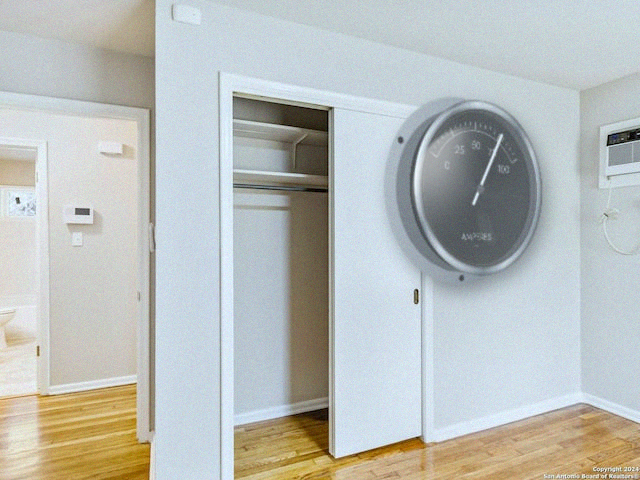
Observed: 75 A
